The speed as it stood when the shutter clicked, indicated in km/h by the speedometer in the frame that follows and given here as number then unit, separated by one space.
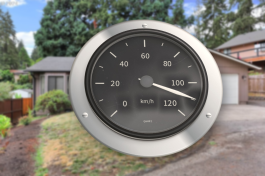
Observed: 110 km/h
